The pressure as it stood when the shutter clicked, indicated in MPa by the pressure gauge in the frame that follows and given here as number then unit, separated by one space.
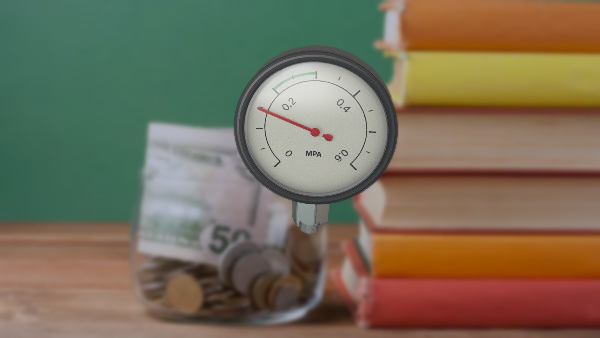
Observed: 0.15 MPa
